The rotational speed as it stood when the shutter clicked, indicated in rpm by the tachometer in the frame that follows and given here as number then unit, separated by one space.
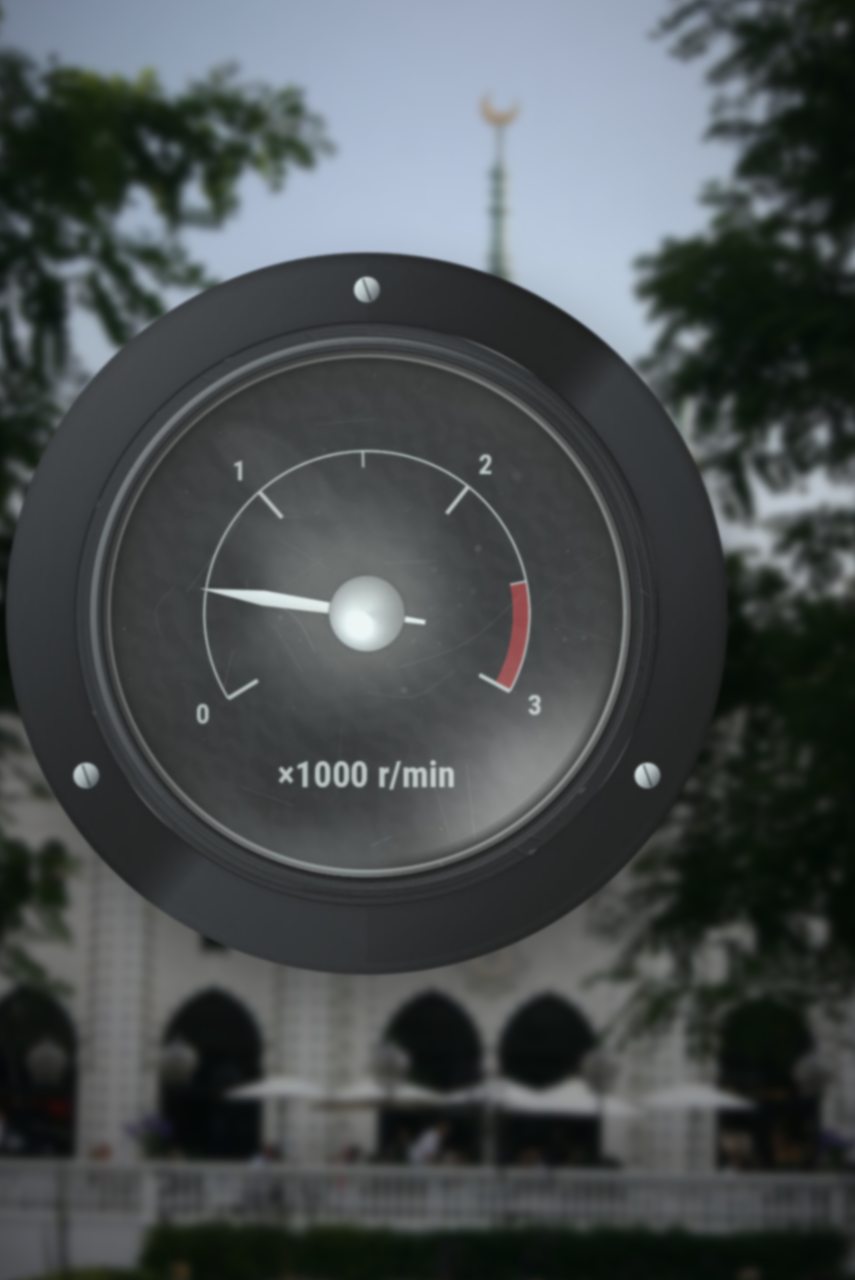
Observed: 500 rpm
